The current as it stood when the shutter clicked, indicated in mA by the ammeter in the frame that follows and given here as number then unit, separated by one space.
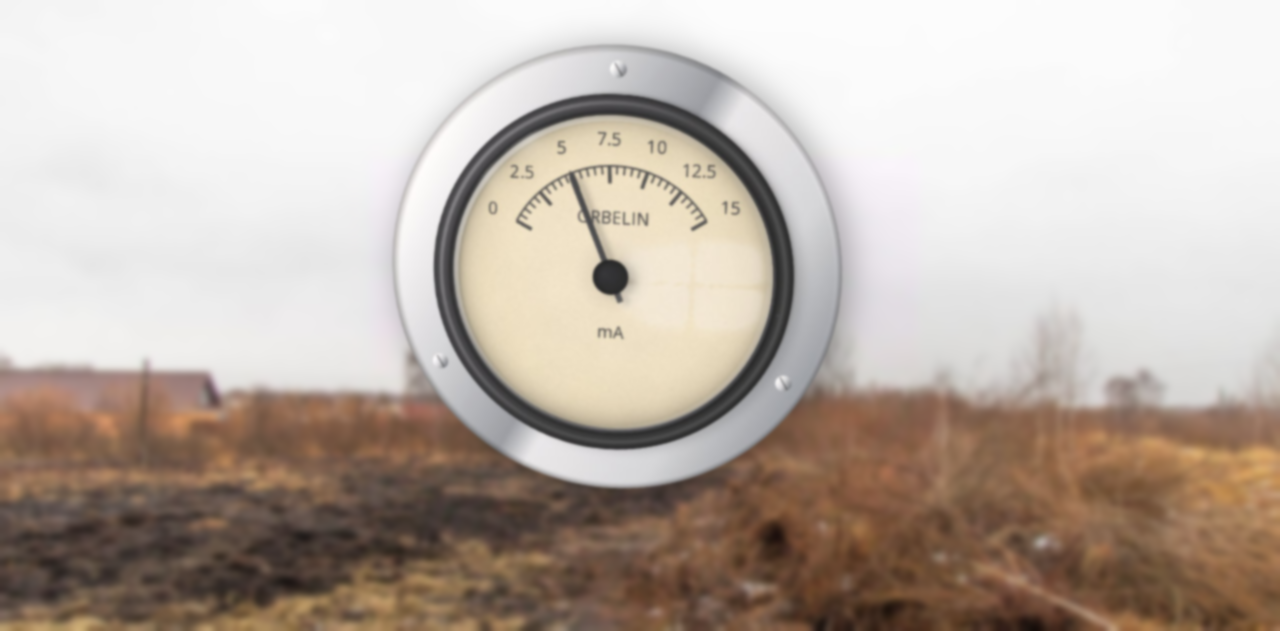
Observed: 5 mA
